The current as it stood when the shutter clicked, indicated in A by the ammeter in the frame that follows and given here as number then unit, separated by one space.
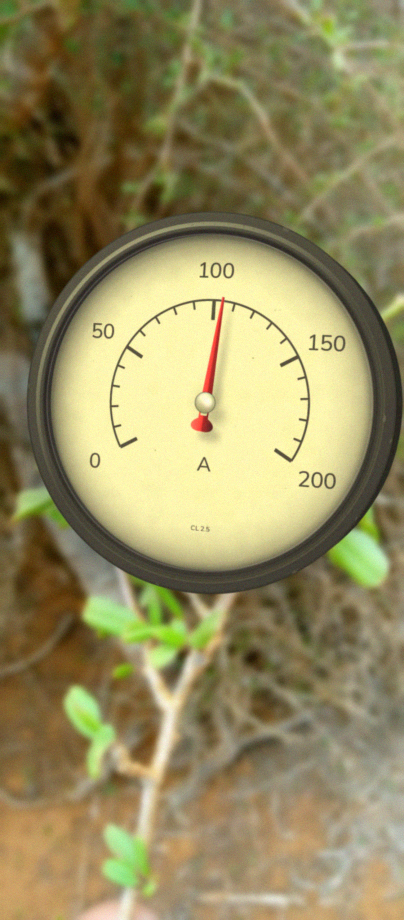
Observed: 105 A
